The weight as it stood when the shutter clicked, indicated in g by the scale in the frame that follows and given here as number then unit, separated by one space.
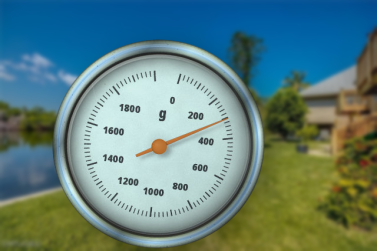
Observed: 300 g
